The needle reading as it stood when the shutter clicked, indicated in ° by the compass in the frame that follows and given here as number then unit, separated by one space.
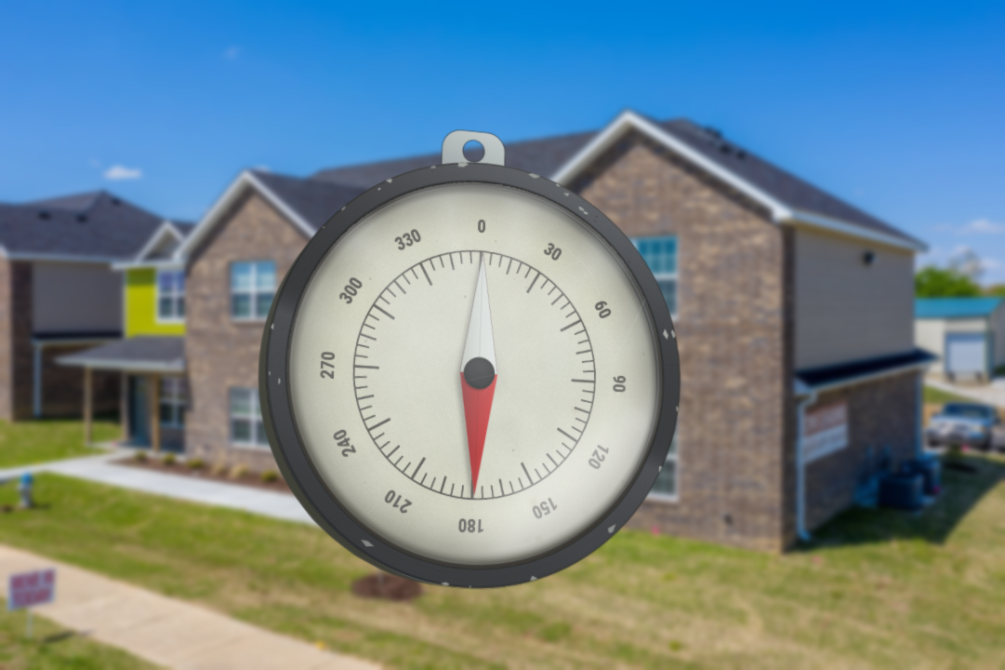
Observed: 180 °
